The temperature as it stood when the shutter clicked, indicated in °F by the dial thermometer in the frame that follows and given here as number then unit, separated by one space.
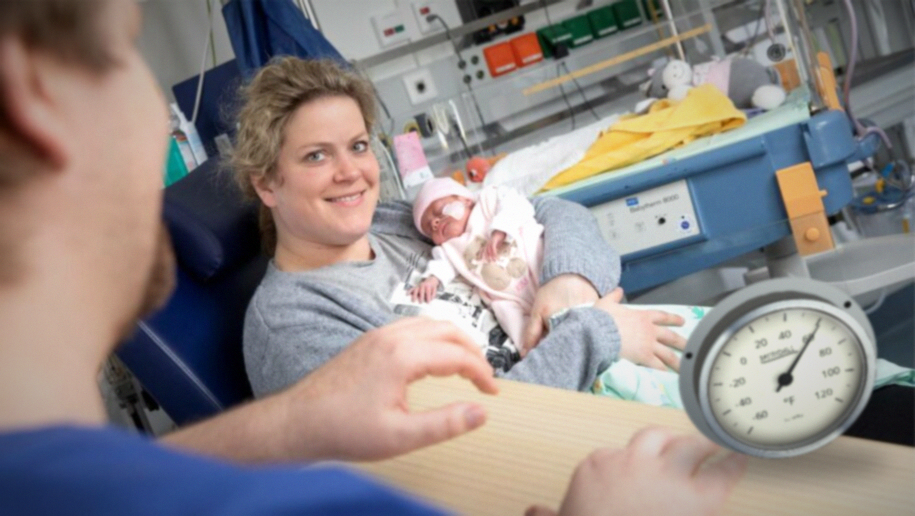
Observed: 60 °F
